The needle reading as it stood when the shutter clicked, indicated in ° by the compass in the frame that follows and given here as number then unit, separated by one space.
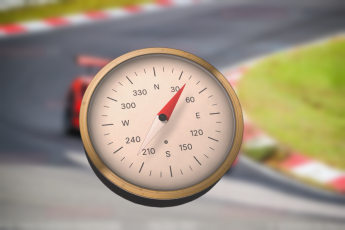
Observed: 40 °
